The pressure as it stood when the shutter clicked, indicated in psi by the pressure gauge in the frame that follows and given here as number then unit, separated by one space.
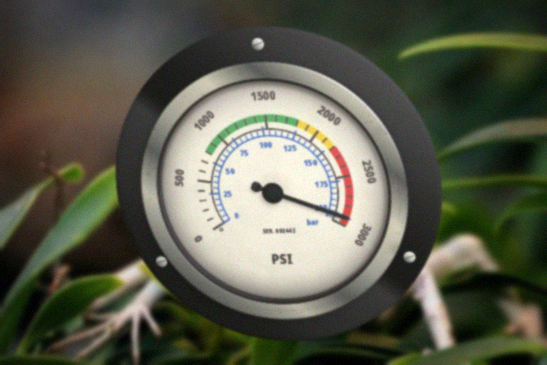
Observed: 2900 psi
